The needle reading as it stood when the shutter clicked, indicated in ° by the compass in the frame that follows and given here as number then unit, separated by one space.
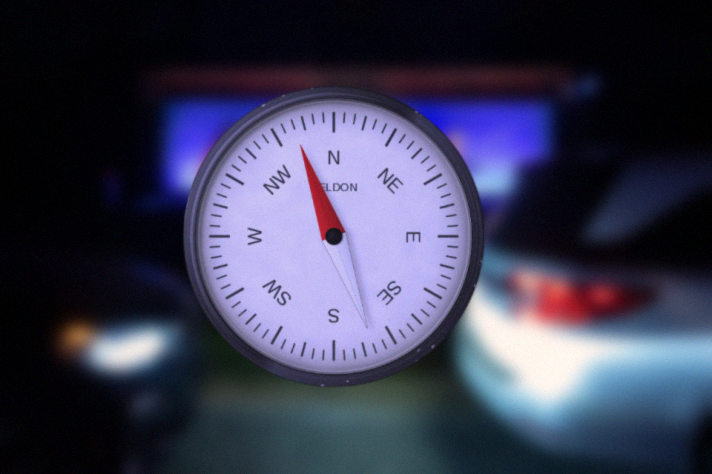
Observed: 340 °
